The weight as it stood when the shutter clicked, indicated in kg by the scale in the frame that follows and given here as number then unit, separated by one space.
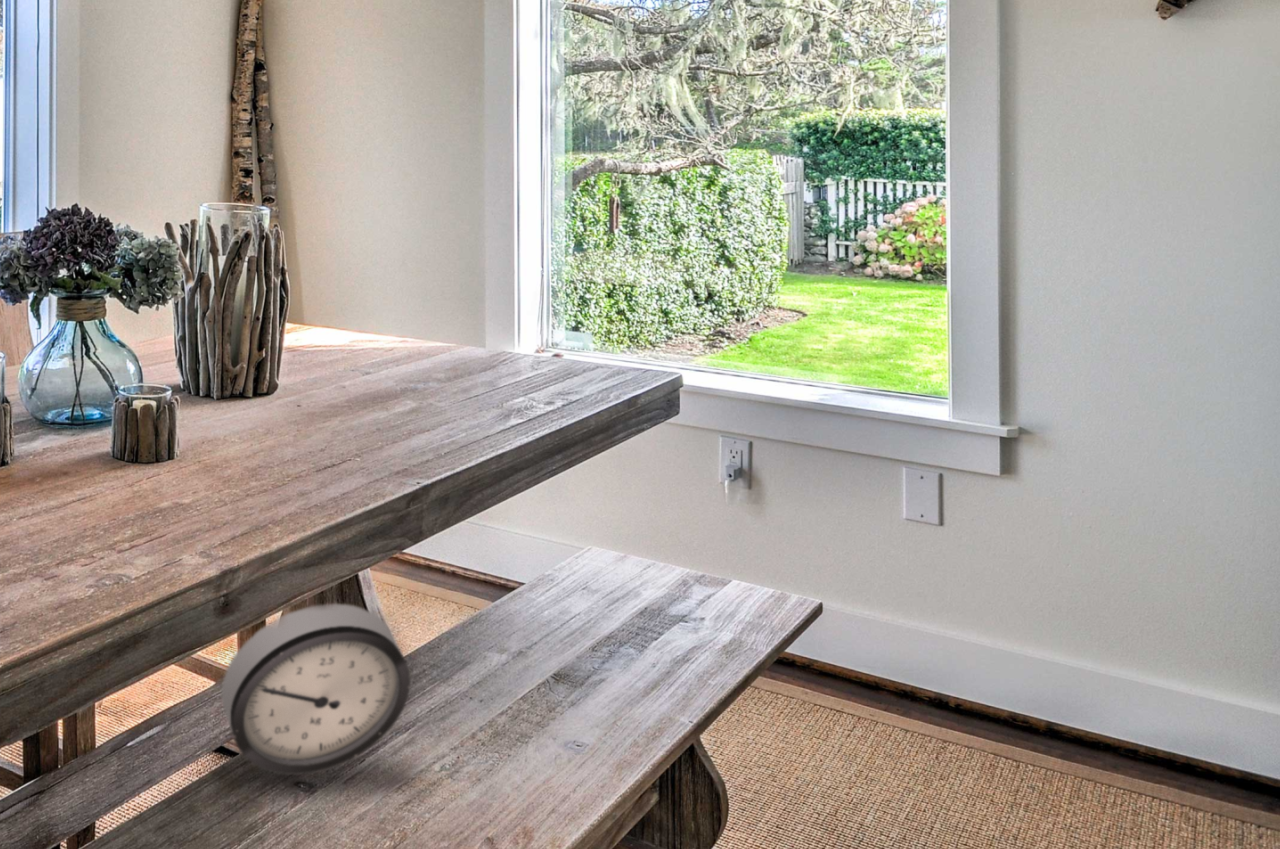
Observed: 1.5 kg
